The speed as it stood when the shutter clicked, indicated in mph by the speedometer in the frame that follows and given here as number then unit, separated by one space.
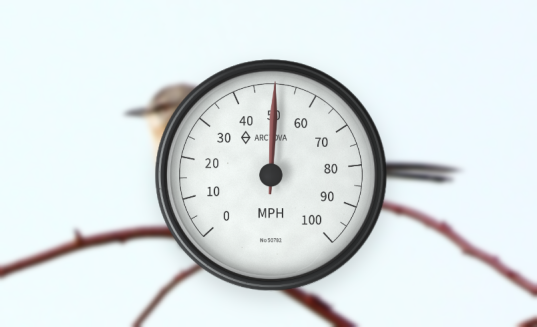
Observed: 50 mph
